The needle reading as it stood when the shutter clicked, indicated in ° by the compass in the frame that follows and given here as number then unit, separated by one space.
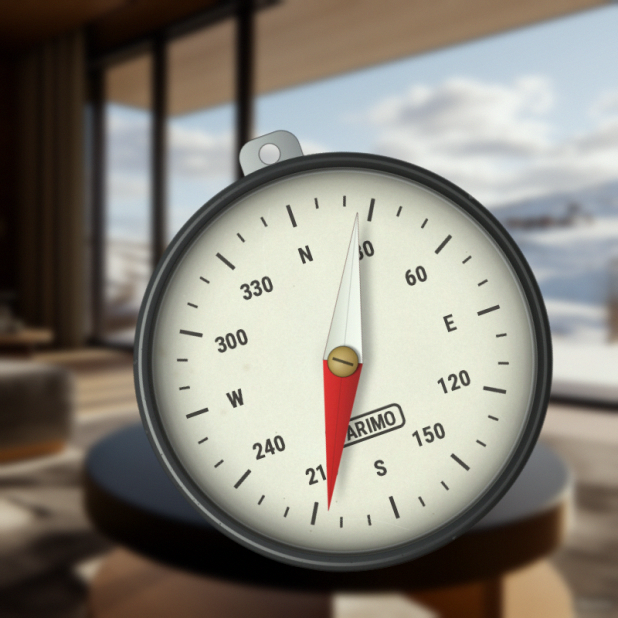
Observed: 205 °
